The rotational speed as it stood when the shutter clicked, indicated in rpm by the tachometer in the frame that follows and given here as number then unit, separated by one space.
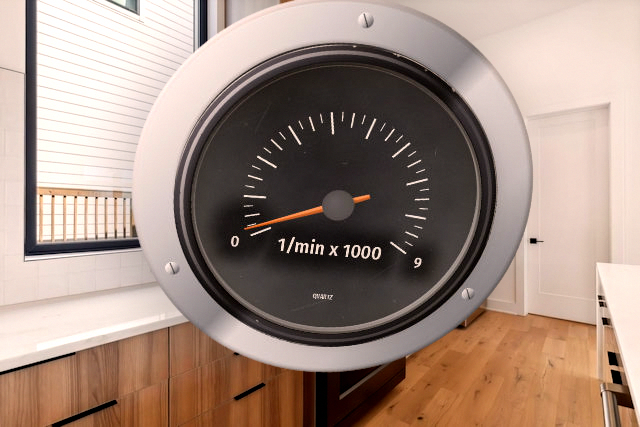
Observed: 250 rpm
